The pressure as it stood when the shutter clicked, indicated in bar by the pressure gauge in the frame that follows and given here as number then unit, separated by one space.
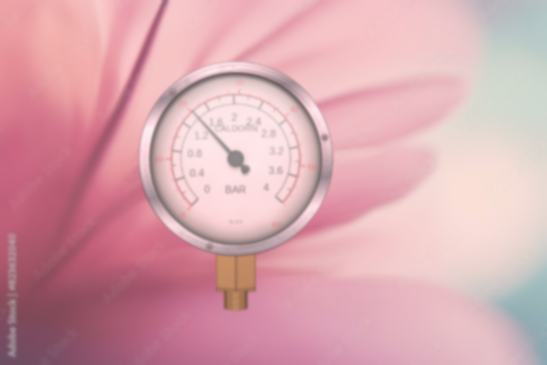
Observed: 1.4 bar
